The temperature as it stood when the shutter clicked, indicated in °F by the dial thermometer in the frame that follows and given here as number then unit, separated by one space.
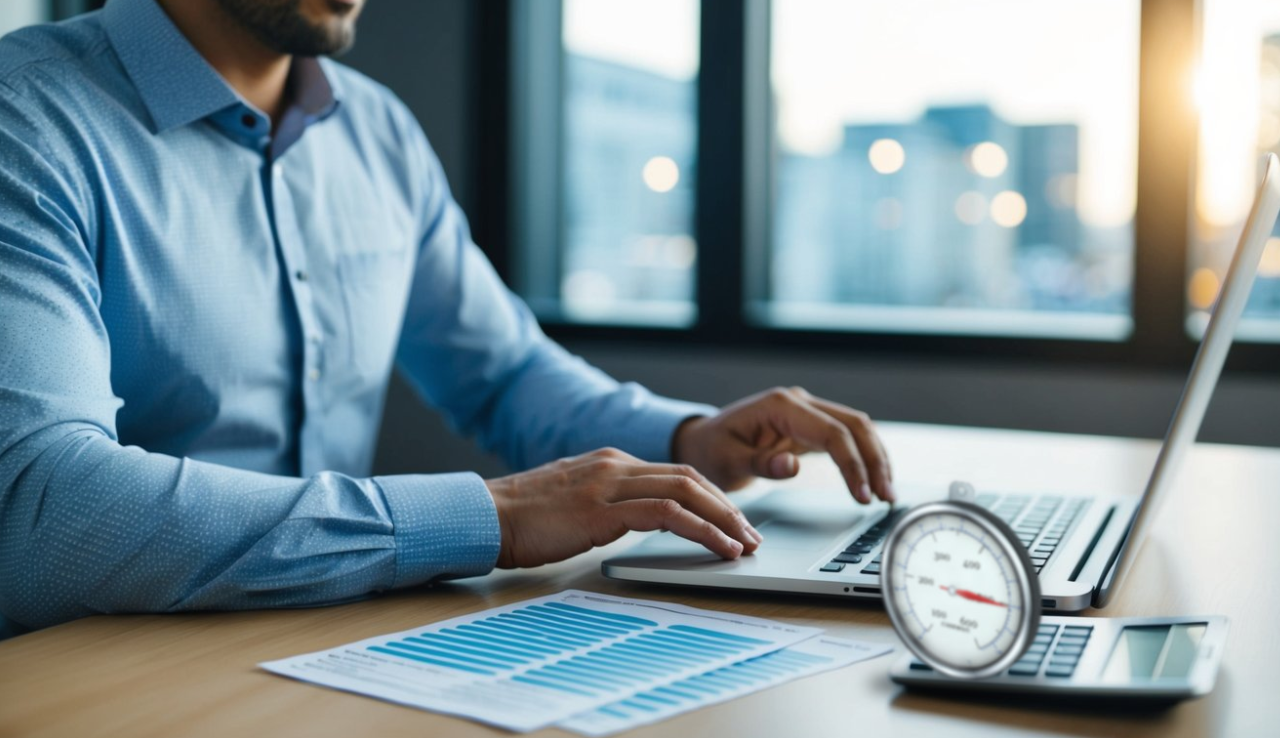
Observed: 500 °F
